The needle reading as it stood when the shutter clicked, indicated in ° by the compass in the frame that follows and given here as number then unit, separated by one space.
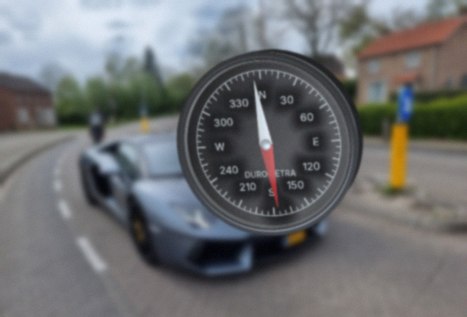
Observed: 175 °
